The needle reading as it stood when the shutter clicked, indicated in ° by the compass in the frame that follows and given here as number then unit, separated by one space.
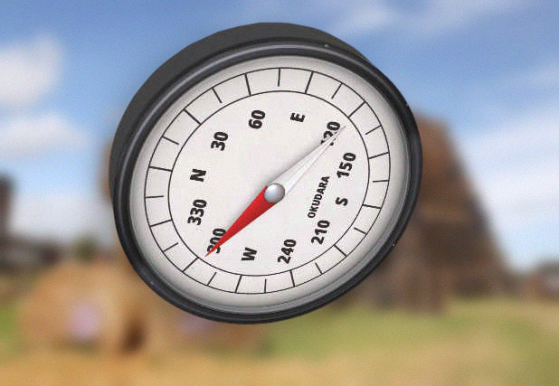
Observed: 300 °
